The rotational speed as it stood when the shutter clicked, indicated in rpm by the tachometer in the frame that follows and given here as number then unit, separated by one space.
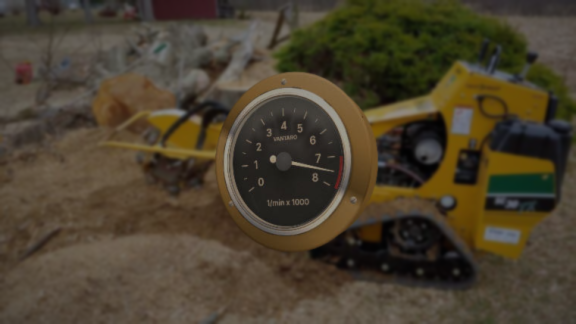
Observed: 7500 rpm
